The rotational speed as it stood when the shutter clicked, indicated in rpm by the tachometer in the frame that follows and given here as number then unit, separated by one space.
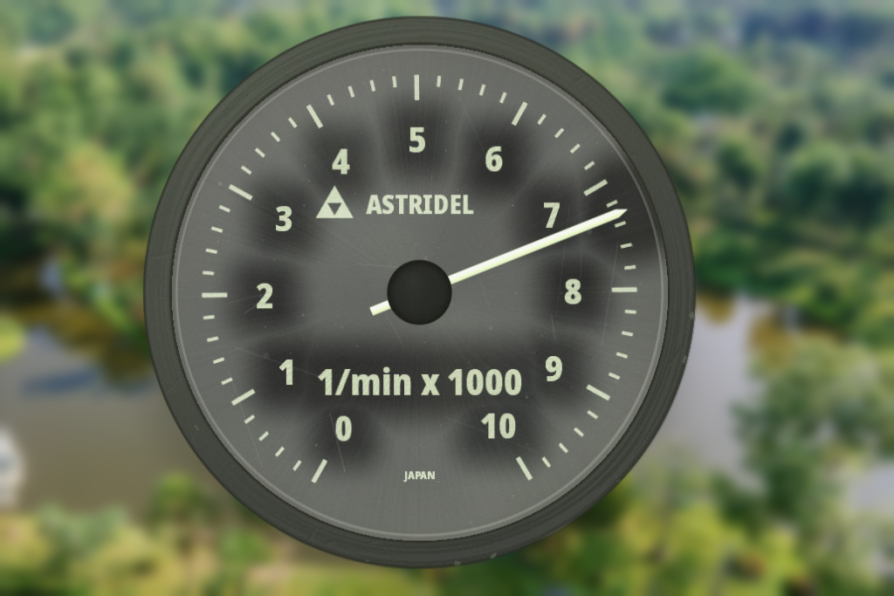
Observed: 7300 rpm
